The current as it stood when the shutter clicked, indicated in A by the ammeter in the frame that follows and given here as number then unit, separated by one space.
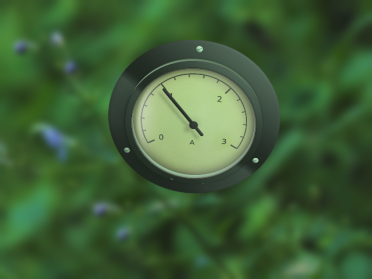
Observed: 1 A
